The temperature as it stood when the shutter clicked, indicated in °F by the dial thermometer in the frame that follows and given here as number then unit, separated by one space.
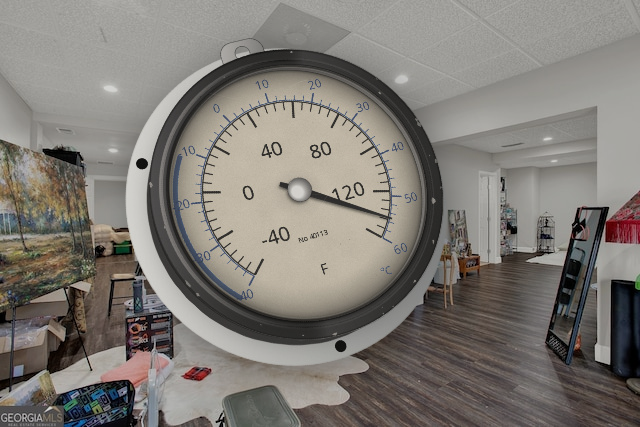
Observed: 132 °F
